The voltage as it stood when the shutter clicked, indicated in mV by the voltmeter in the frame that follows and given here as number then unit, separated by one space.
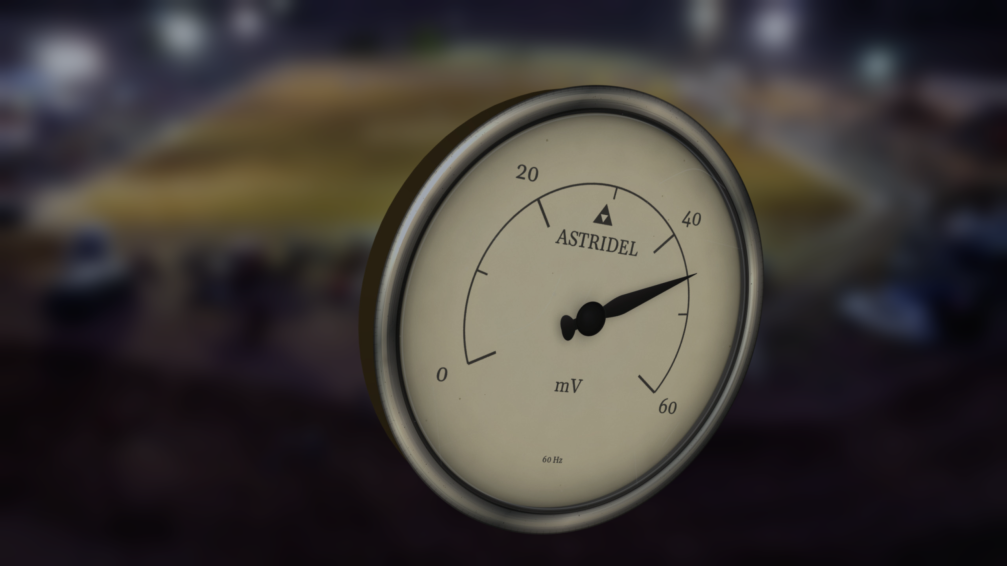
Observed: 45 mV
